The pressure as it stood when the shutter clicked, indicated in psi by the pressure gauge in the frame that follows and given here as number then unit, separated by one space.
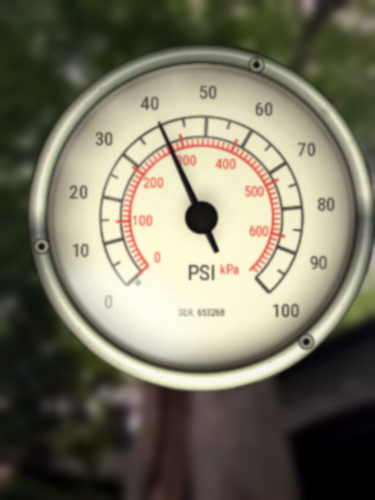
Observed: 40 psi
